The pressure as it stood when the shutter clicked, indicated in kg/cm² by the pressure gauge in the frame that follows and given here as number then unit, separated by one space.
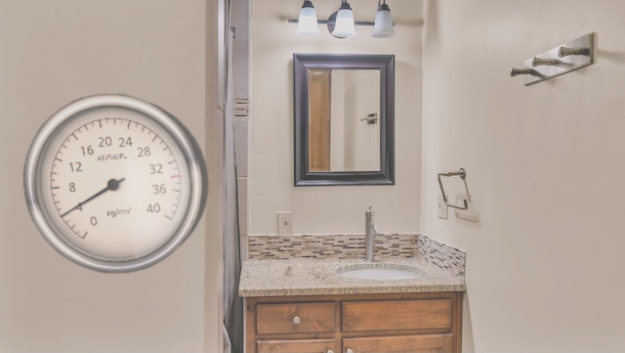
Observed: 4 kg/cm²
